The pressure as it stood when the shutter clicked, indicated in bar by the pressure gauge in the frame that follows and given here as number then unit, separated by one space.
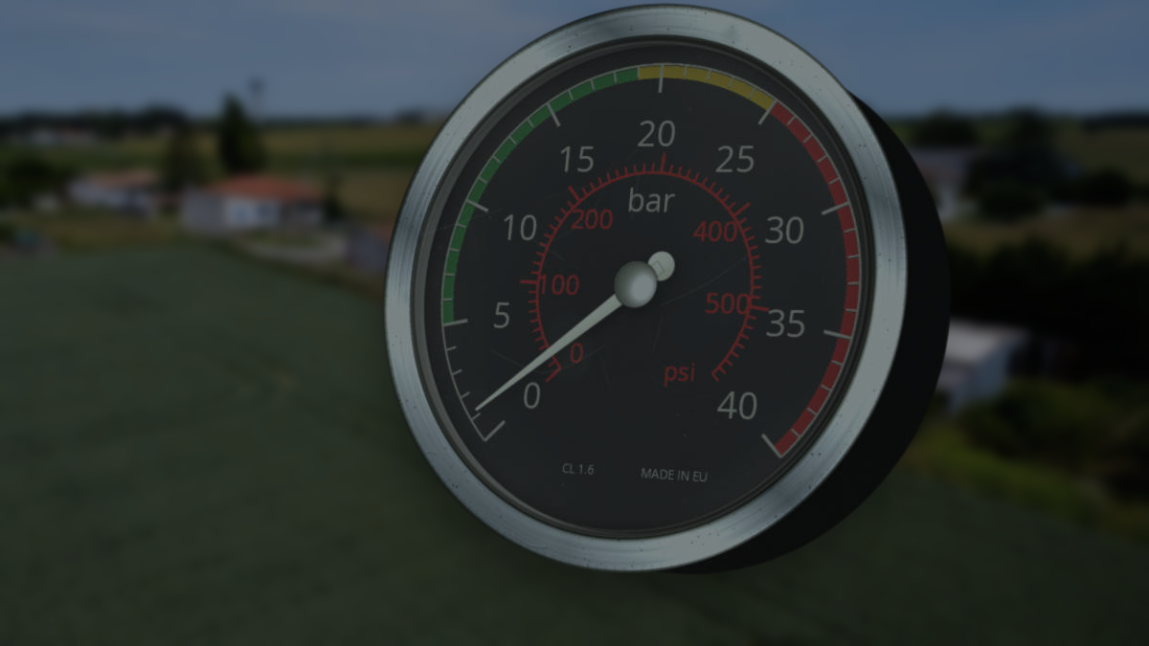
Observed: 1 bar
